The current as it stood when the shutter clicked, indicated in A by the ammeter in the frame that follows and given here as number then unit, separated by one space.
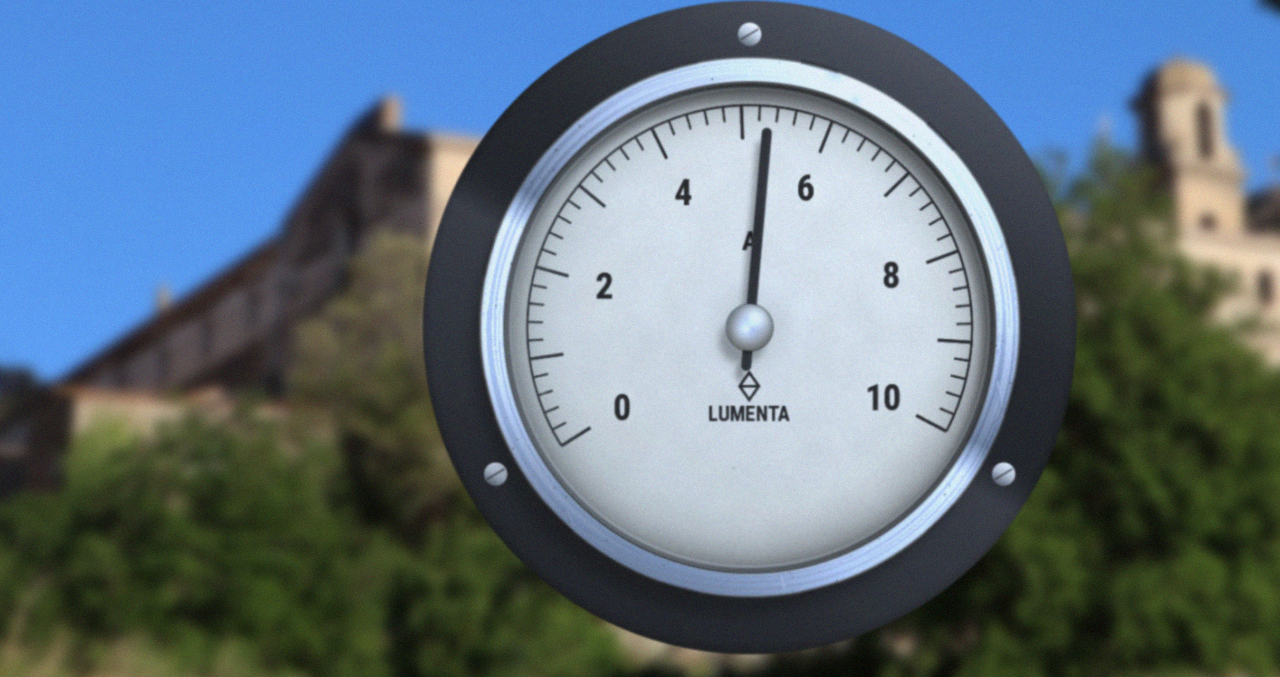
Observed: 5.3 A
